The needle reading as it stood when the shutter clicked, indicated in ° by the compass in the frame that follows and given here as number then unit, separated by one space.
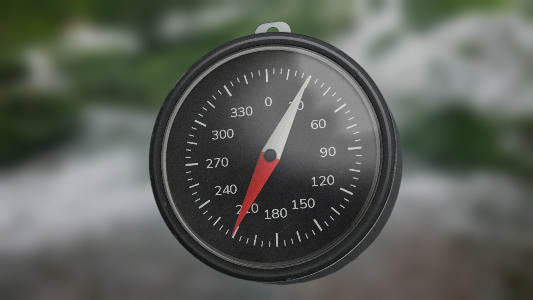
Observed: 210 °
